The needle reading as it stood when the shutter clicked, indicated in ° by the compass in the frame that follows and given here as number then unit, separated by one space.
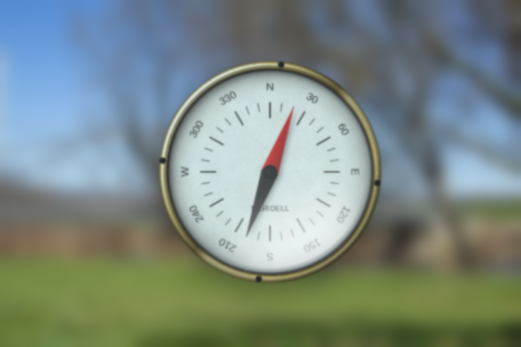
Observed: 20 °
